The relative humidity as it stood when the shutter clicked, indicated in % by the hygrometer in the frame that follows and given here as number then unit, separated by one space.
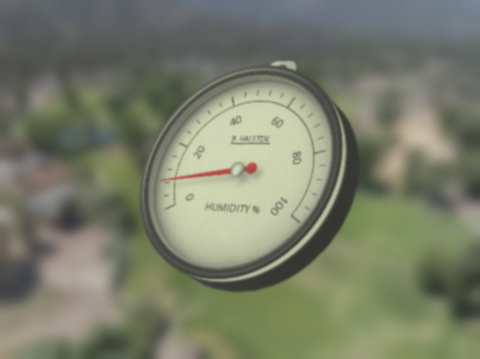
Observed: 8 %
